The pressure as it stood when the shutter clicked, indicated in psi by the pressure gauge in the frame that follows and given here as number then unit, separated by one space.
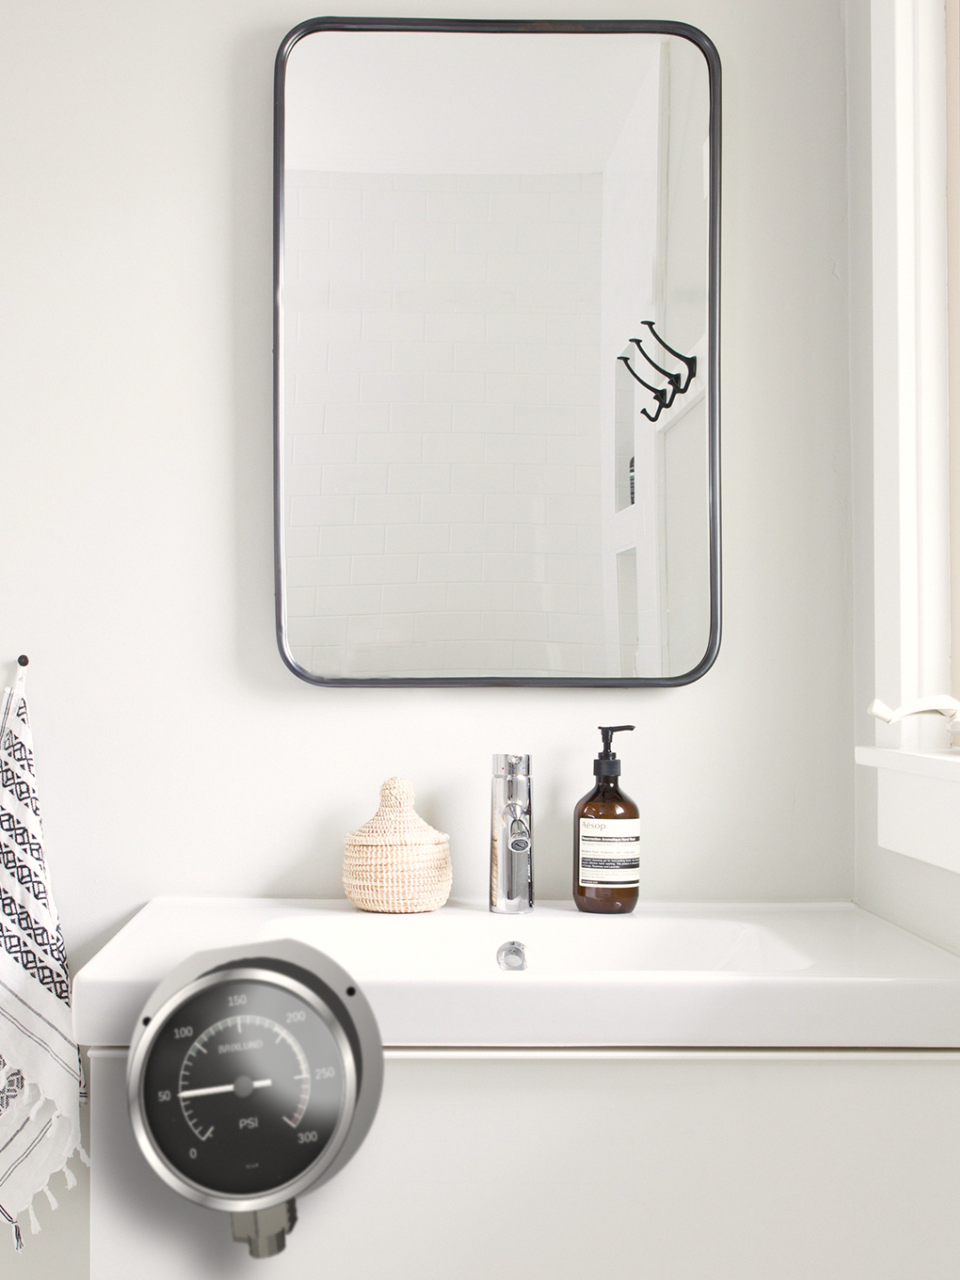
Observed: 50 psi
